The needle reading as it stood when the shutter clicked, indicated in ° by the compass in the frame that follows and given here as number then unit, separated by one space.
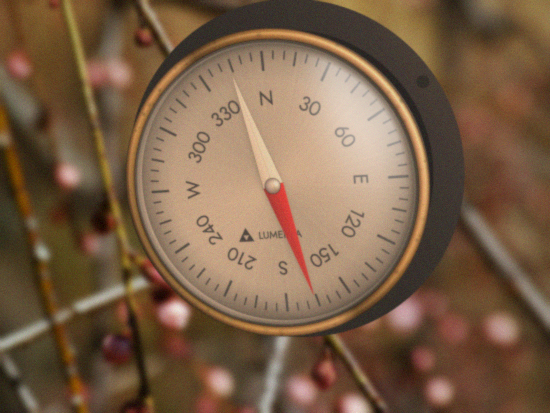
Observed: 165 °
